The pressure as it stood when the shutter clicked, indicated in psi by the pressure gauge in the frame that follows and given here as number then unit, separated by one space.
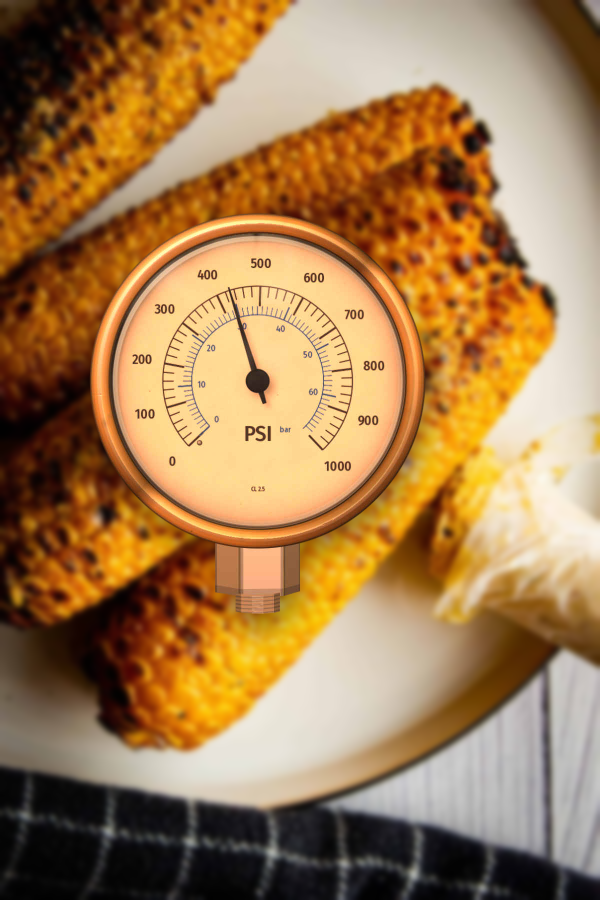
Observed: 430 psi
